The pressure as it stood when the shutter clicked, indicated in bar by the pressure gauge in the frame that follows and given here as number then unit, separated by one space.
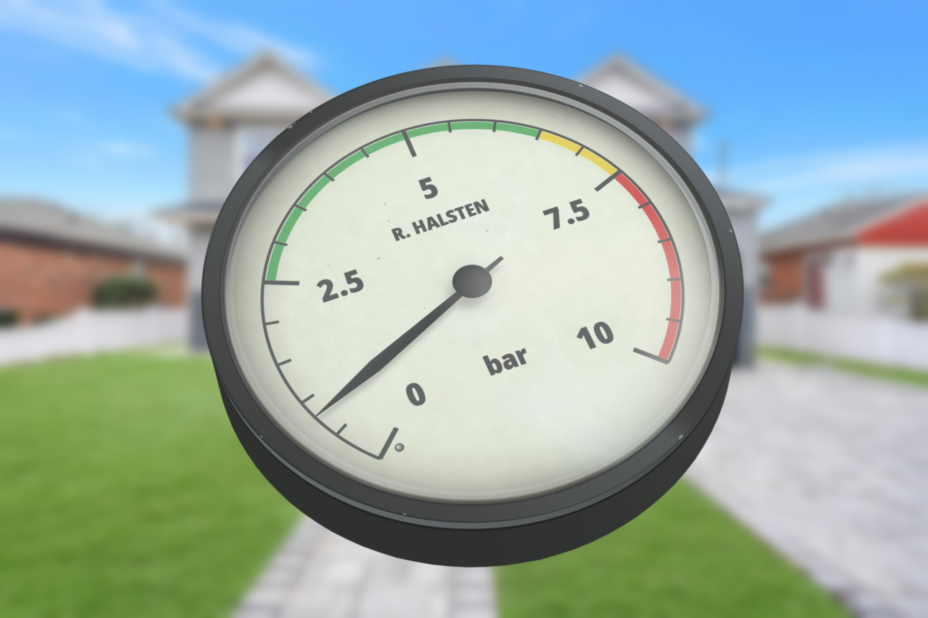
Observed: 0.75 bar
